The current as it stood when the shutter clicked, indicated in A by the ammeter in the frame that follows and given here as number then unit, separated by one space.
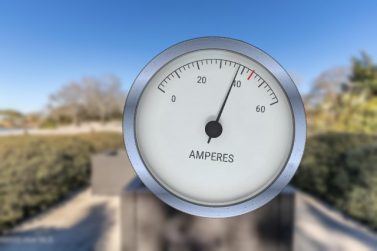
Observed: 38 A
